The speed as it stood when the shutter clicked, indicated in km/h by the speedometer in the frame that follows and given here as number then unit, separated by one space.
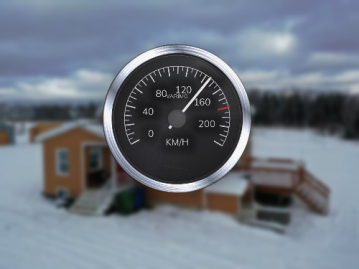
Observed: 145 km/h
